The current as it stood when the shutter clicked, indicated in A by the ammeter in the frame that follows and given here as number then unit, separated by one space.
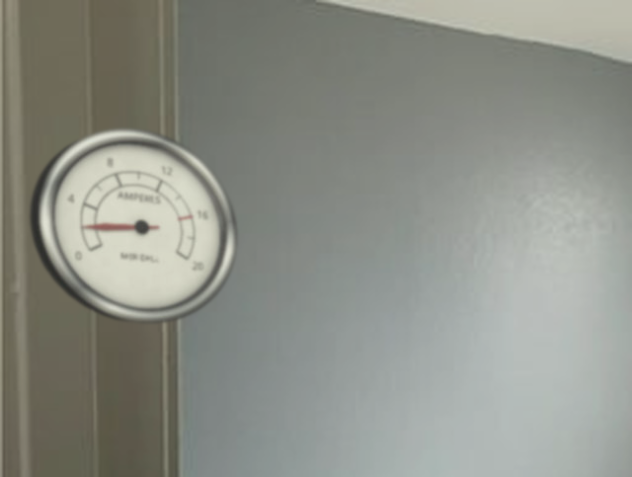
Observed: 2 A
